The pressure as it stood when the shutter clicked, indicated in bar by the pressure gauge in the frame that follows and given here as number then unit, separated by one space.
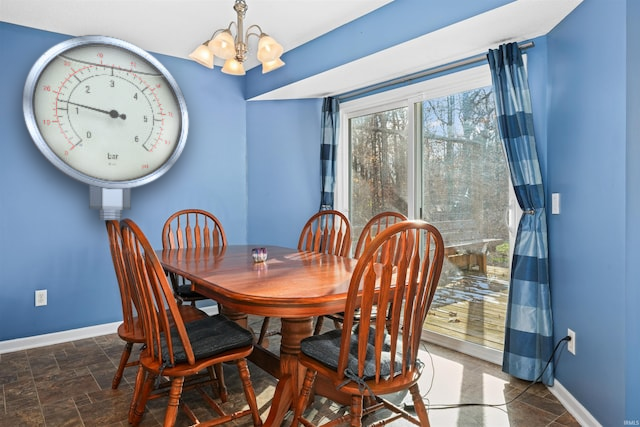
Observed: 1.2 bar
